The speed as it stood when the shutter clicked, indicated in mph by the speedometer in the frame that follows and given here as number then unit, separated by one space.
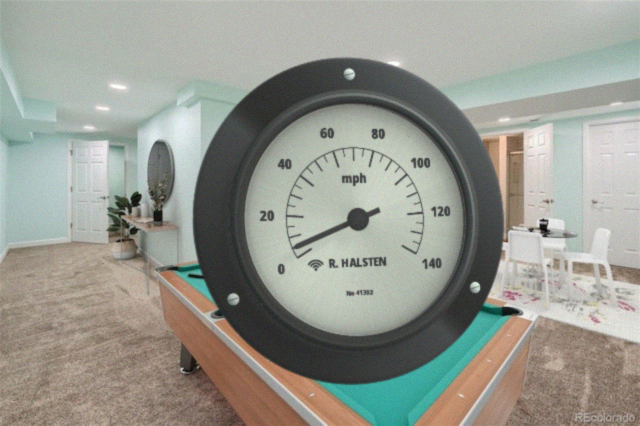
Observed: 5 mph
